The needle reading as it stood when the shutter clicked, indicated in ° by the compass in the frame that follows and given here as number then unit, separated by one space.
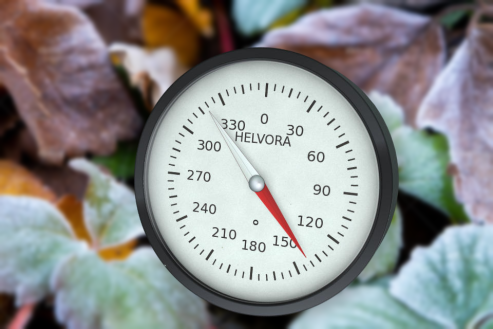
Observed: 140 °
